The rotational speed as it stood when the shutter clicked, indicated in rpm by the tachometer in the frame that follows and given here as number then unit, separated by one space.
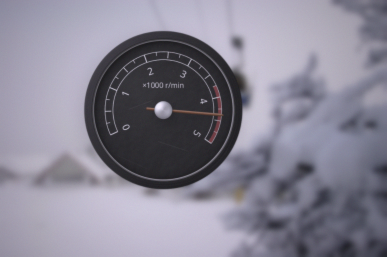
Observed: 4375 rpm
